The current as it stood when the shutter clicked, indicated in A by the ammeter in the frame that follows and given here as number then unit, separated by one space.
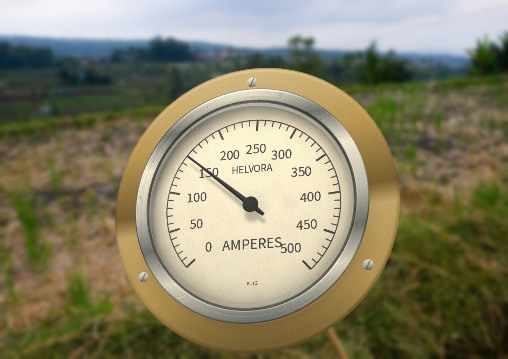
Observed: 150 A
